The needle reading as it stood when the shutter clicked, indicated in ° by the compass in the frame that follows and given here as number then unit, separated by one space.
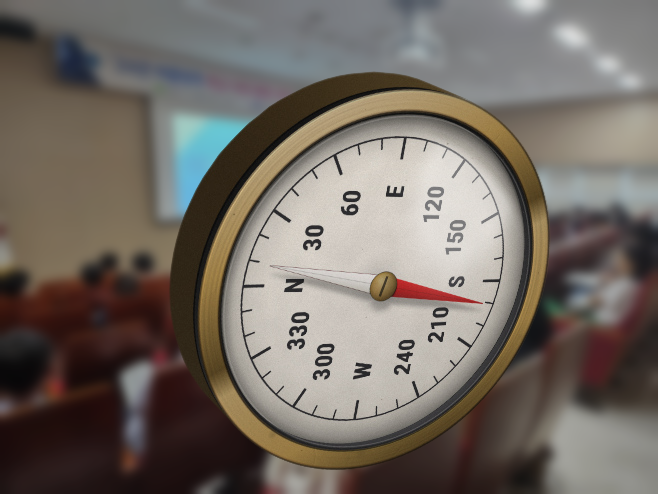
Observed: 190 °
